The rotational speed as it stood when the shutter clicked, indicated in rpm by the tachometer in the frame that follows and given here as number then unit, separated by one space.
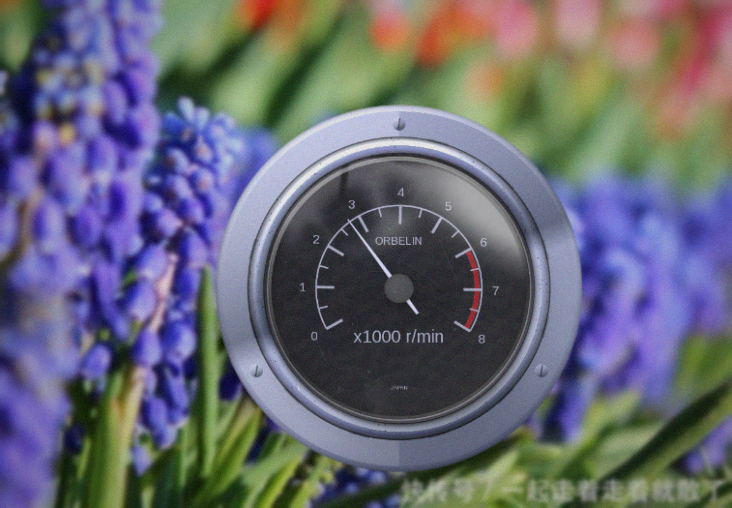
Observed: 2750 rpm
